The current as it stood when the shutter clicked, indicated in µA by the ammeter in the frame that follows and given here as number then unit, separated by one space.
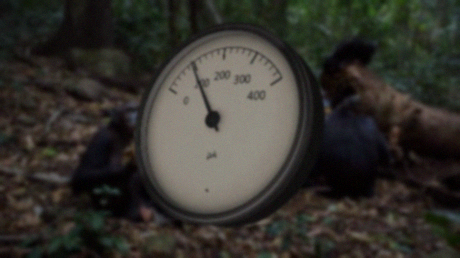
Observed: 100 µA
